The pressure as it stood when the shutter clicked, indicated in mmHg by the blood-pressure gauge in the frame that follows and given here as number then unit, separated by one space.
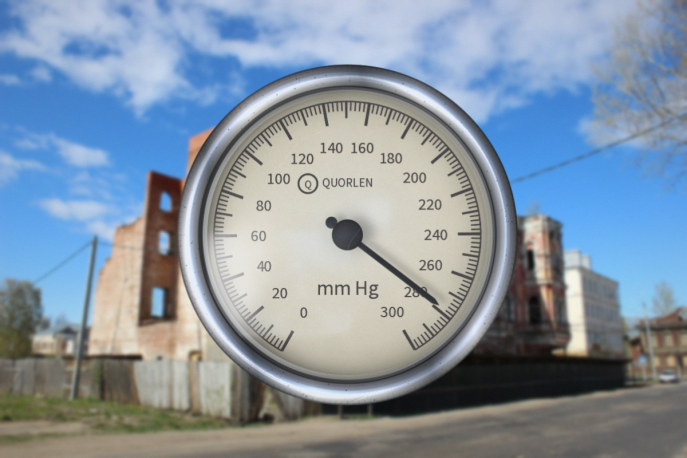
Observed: 278 mmHg
